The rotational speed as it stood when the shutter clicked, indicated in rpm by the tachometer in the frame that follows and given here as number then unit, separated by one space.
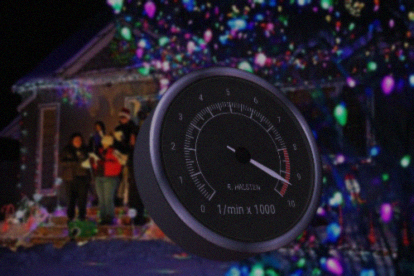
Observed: 9500 rpm
